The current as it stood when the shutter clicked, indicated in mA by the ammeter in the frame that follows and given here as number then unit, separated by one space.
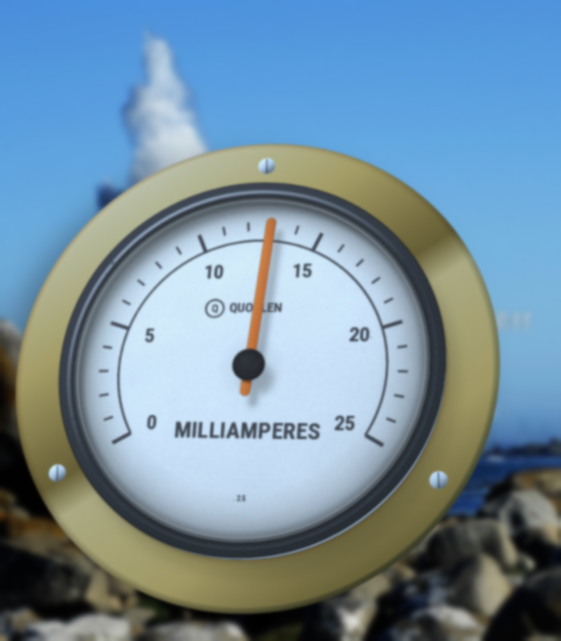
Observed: 13 mA
